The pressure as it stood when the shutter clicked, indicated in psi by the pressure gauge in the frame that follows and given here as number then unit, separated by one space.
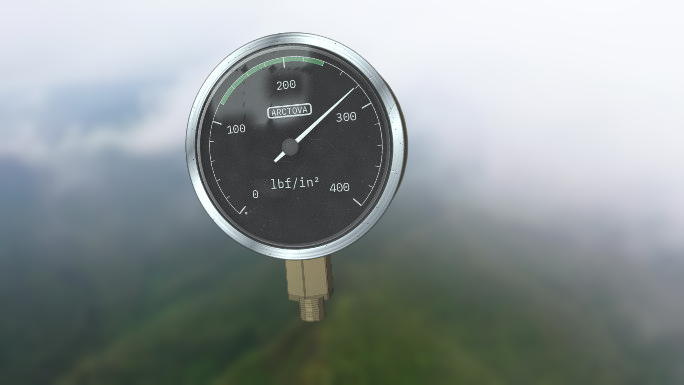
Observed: 280 psi
